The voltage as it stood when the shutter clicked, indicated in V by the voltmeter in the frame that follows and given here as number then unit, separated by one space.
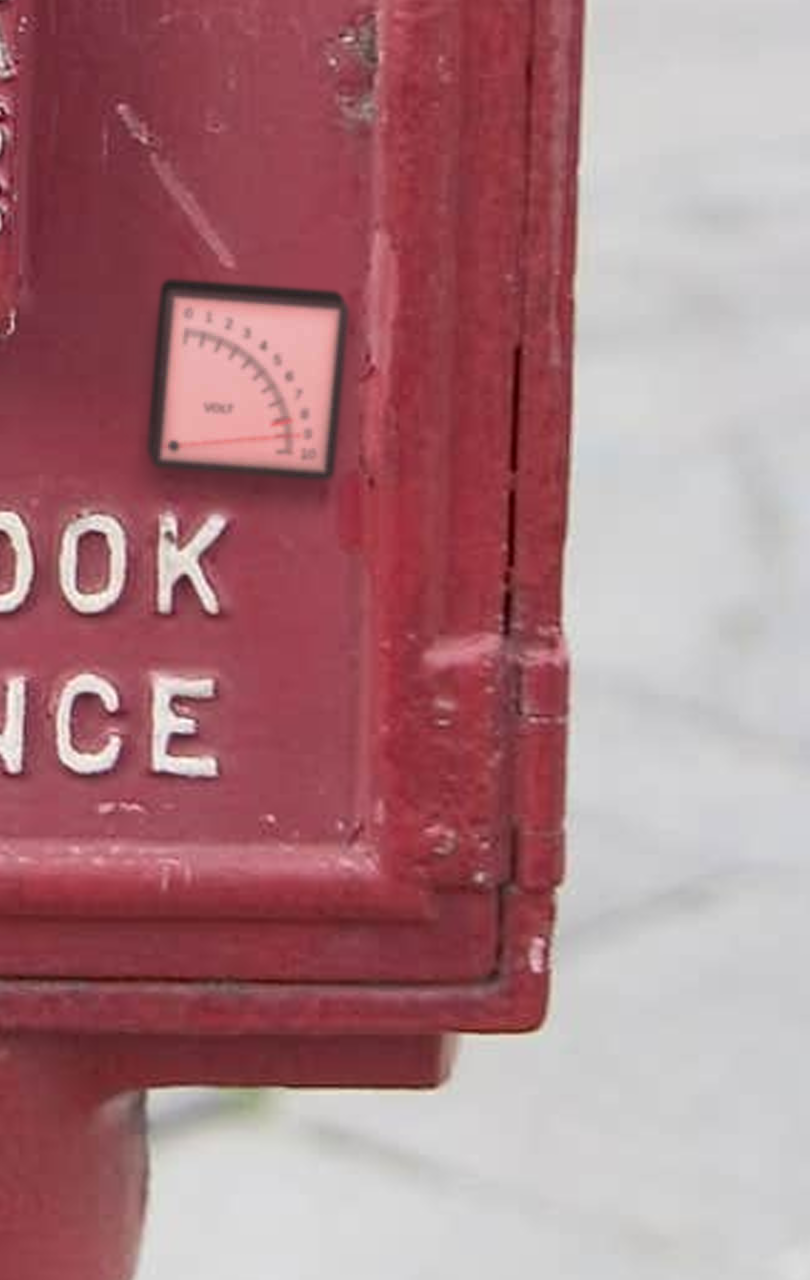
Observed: 9 V
